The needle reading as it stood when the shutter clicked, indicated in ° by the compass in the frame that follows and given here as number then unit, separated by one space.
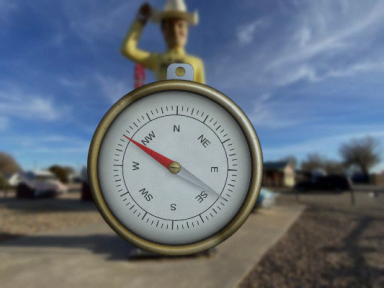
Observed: 300 °
